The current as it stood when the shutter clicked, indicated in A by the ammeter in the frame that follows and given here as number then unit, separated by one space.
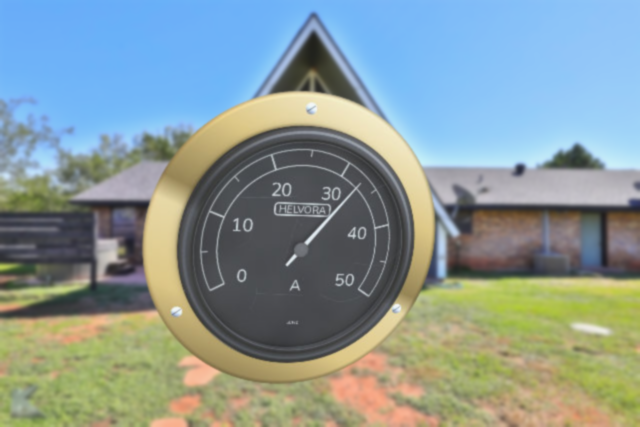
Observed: 32.5 A
